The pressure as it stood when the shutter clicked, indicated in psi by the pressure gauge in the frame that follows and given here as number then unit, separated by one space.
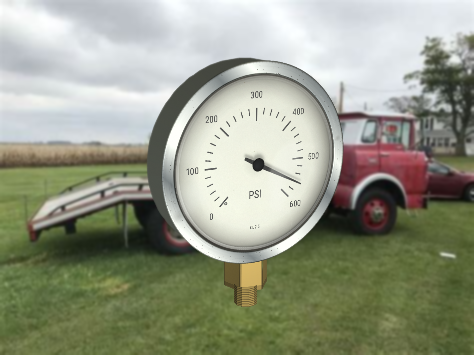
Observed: 560 psi
